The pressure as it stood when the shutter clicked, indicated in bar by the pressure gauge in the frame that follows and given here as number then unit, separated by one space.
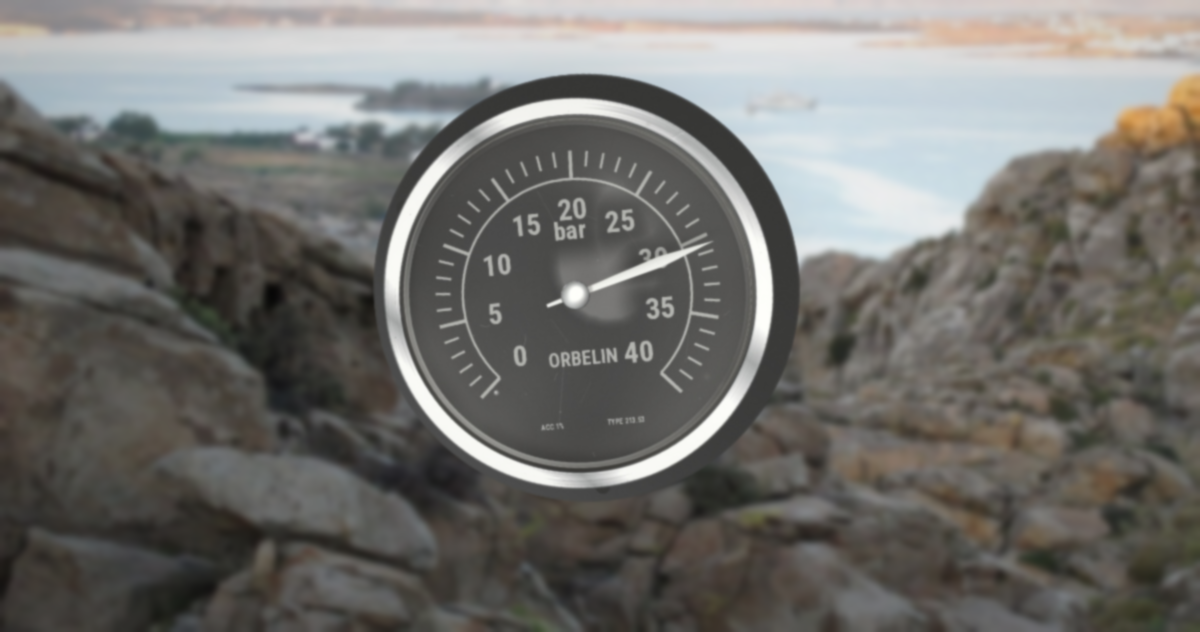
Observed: 30.5 bar
